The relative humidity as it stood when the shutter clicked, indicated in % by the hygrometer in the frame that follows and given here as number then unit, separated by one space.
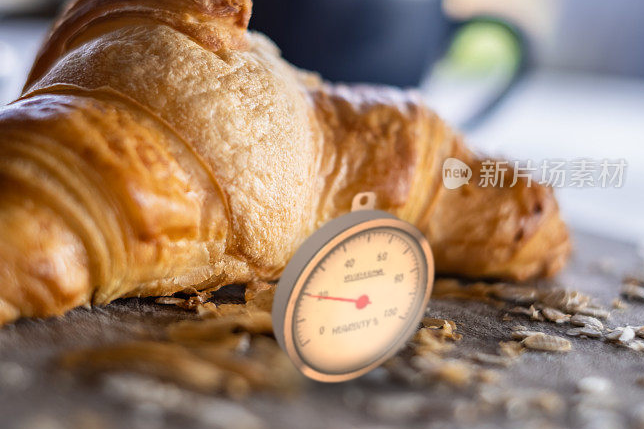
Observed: 20 %
